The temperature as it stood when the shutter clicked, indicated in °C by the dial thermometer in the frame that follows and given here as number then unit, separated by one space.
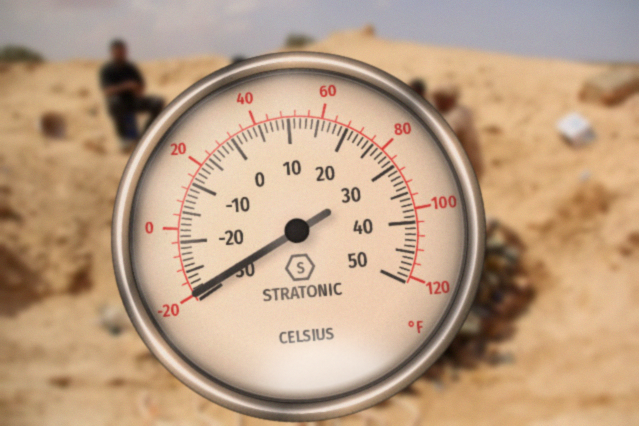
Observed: -29 °C
